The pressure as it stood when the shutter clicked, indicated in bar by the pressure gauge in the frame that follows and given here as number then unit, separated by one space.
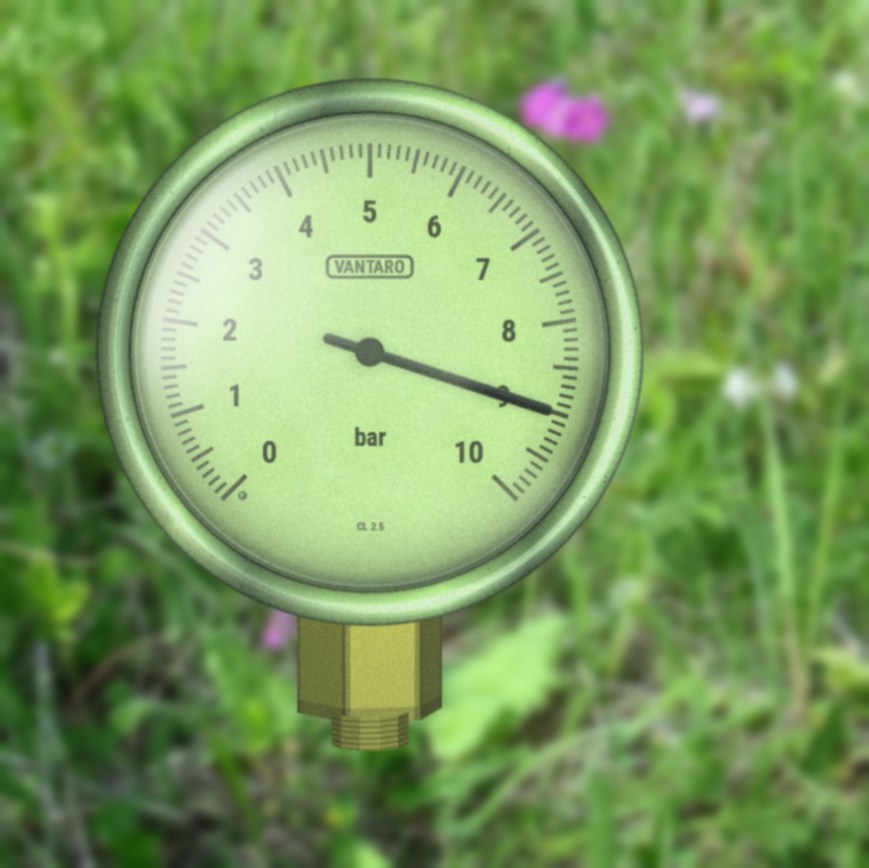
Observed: 9 bar
